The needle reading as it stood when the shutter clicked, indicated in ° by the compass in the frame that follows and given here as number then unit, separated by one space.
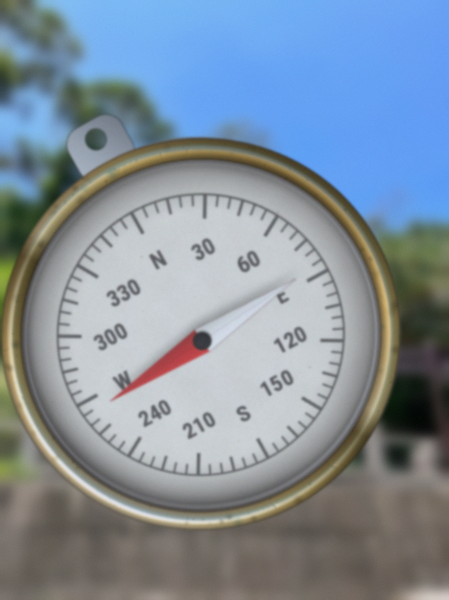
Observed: 265 °
